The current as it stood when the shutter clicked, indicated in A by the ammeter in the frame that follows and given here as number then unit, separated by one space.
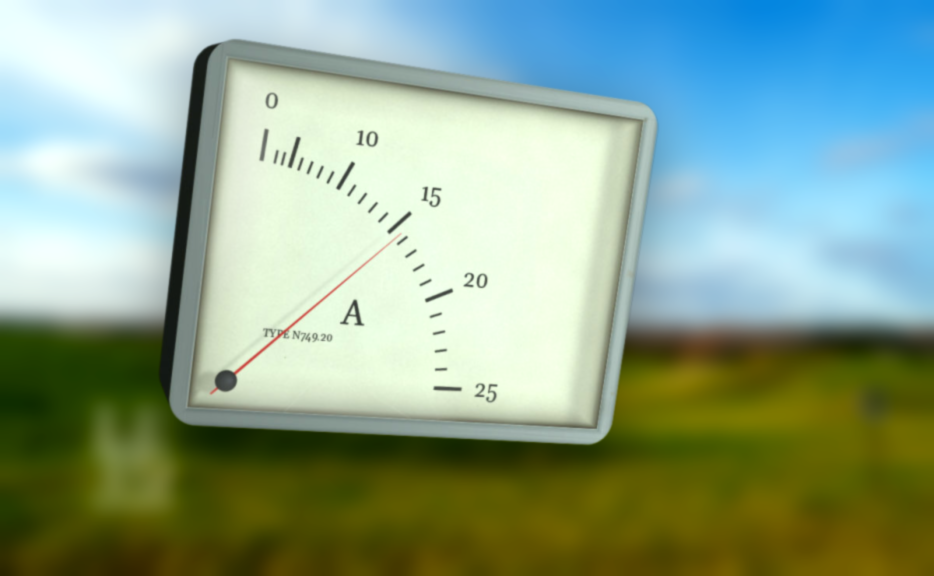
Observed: 15.5 A
